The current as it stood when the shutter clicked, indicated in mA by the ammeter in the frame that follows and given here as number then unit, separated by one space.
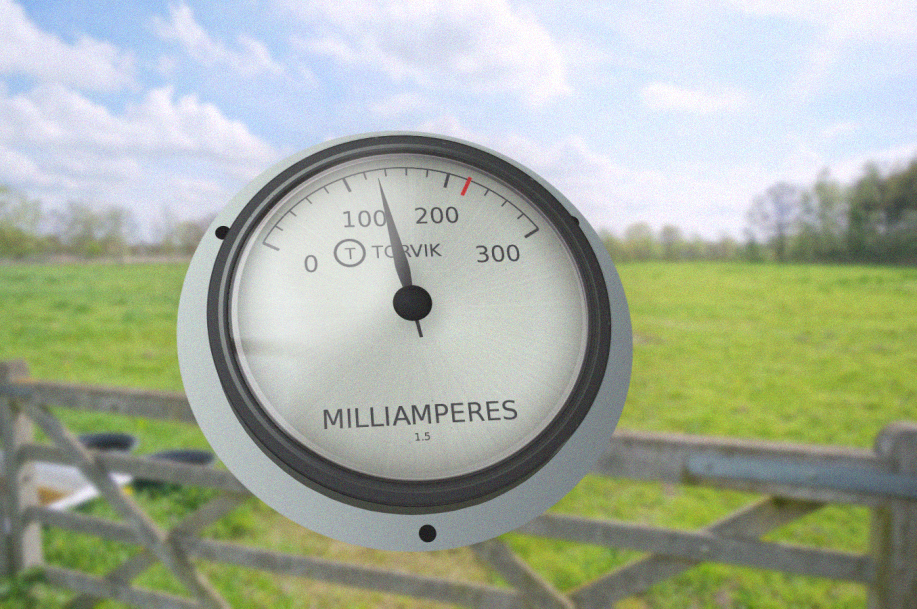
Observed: 130 mA
